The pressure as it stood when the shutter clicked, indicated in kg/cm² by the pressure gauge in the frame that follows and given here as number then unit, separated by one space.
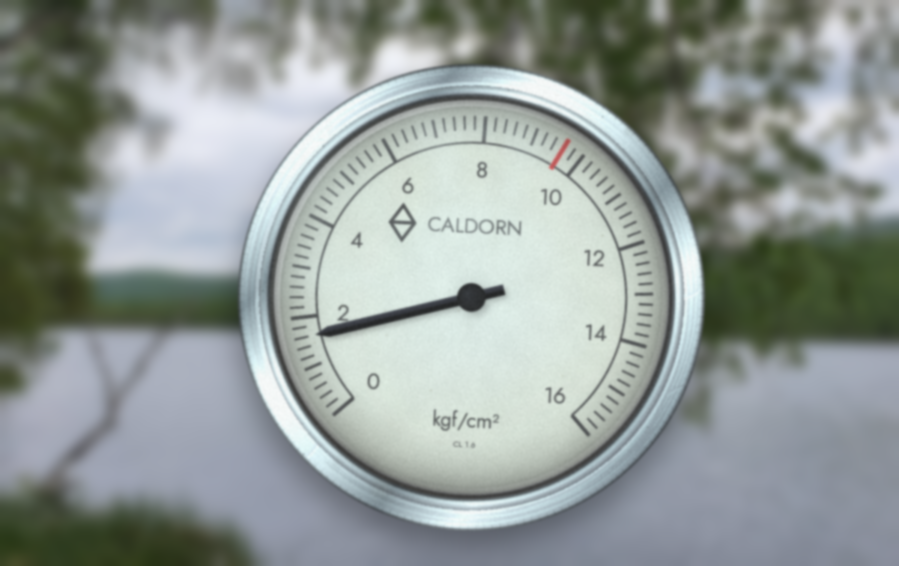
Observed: 1.6 kg/cm²
